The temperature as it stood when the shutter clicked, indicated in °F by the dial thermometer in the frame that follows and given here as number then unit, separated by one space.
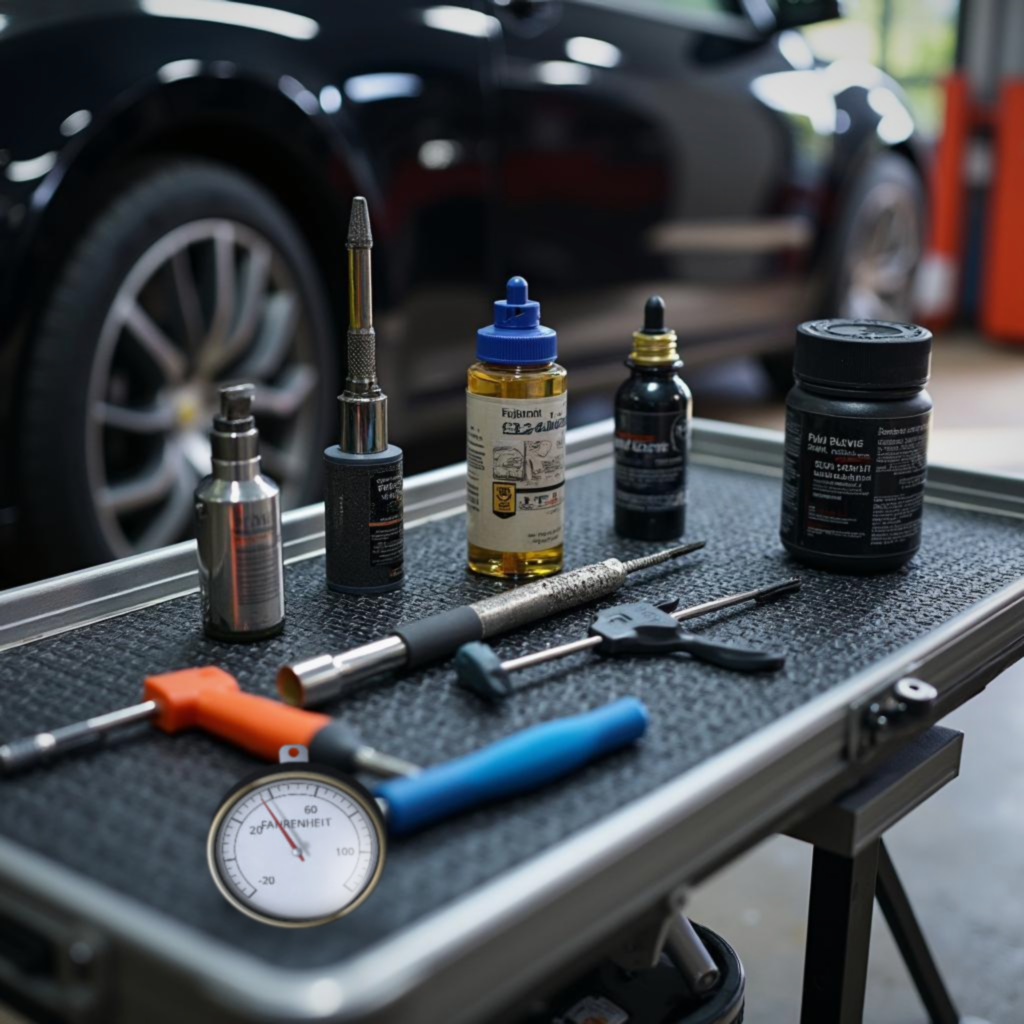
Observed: 36 °F
